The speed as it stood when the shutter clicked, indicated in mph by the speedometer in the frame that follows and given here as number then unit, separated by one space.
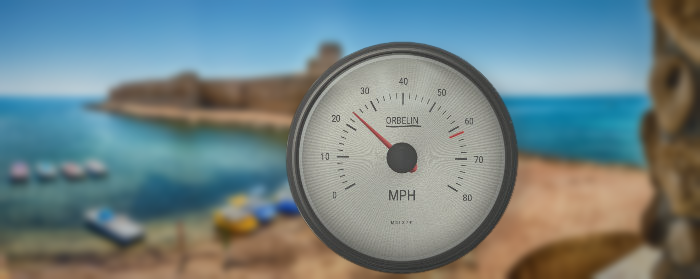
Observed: 24 mph
